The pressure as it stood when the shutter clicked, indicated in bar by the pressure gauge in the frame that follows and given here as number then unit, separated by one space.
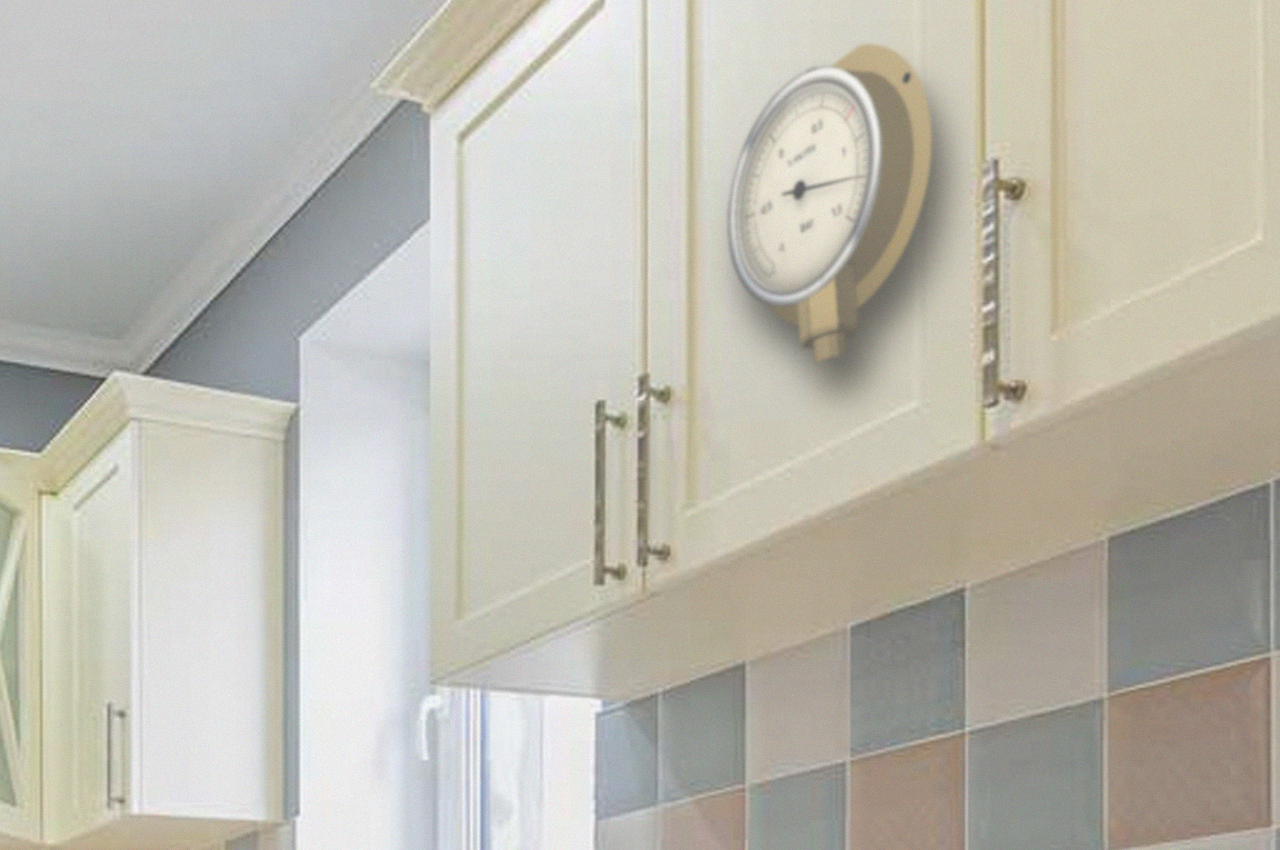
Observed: 1.25 bar
